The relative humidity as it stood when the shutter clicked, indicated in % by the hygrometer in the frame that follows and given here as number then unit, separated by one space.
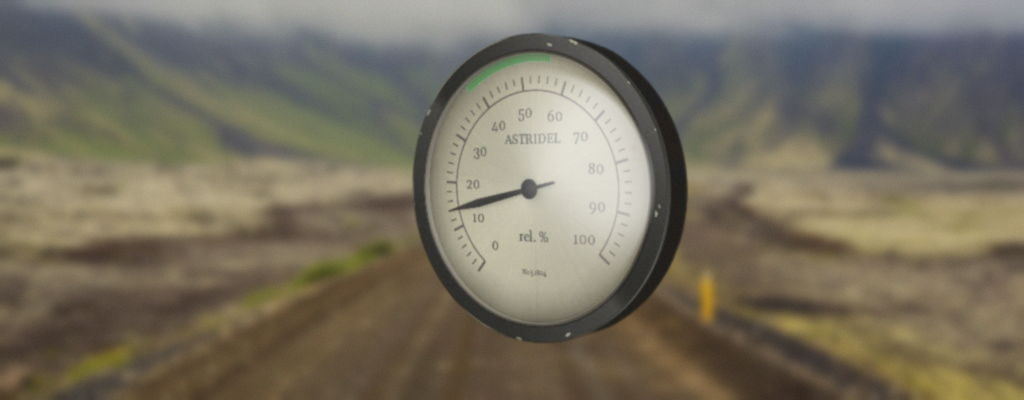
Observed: 14 %
